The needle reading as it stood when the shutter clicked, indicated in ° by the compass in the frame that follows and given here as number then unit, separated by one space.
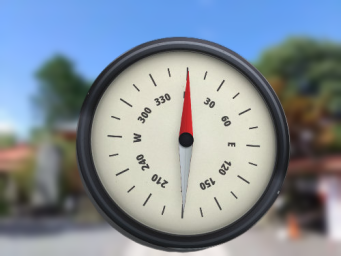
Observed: 0 °
